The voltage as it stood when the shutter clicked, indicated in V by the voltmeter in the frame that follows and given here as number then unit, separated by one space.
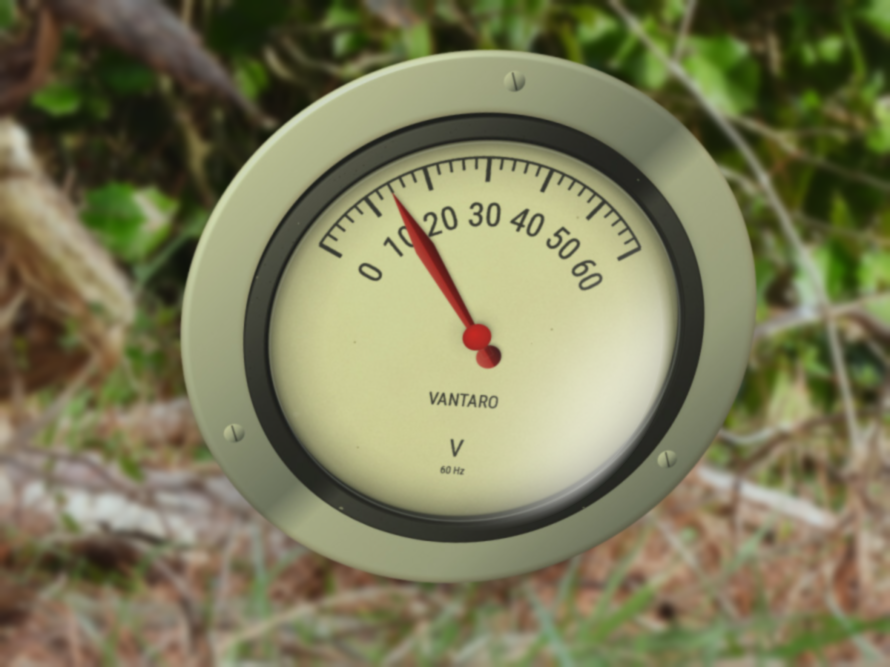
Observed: 14 V
